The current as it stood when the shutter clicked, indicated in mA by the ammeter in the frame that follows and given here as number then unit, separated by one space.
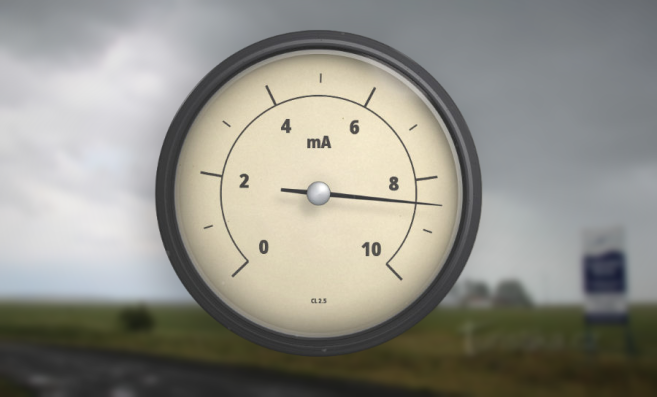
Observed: 8.5 mA
